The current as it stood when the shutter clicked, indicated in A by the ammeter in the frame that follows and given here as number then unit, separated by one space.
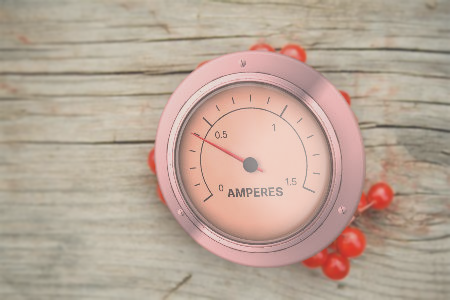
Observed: 0.4 A
